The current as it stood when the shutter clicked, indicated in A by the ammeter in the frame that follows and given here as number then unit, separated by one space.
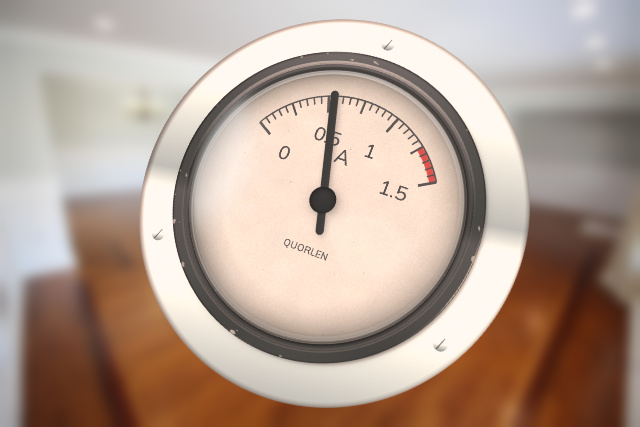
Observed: 0.55 A
